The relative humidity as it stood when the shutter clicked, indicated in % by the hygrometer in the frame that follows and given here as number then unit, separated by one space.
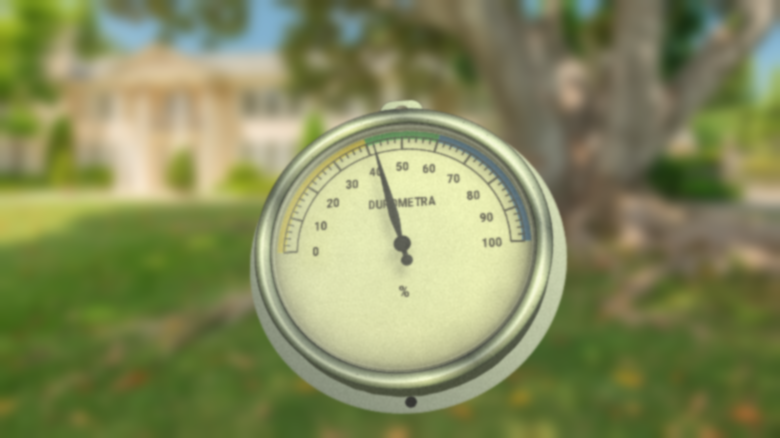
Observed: 42 %
